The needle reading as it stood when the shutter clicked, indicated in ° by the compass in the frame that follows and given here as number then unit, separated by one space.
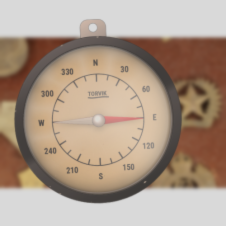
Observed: 90 °
